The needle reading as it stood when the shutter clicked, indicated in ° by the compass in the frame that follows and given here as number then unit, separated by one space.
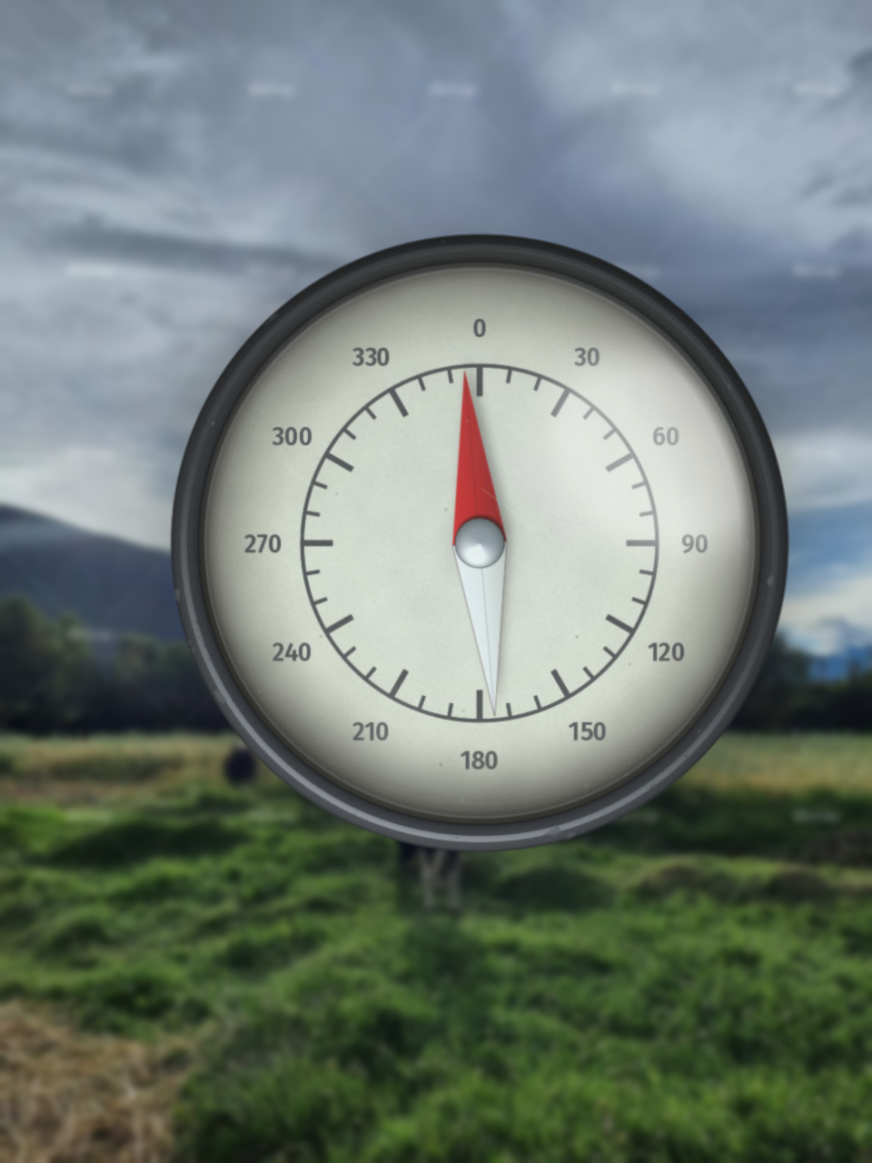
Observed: 355 °
